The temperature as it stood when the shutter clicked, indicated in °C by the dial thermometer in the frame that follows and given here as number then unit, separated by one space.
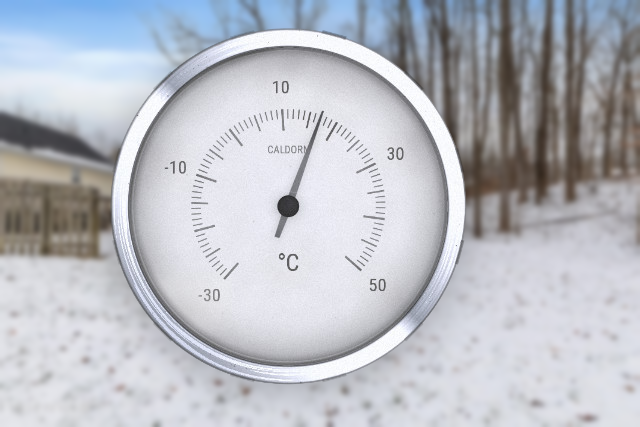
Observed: 17 °C
